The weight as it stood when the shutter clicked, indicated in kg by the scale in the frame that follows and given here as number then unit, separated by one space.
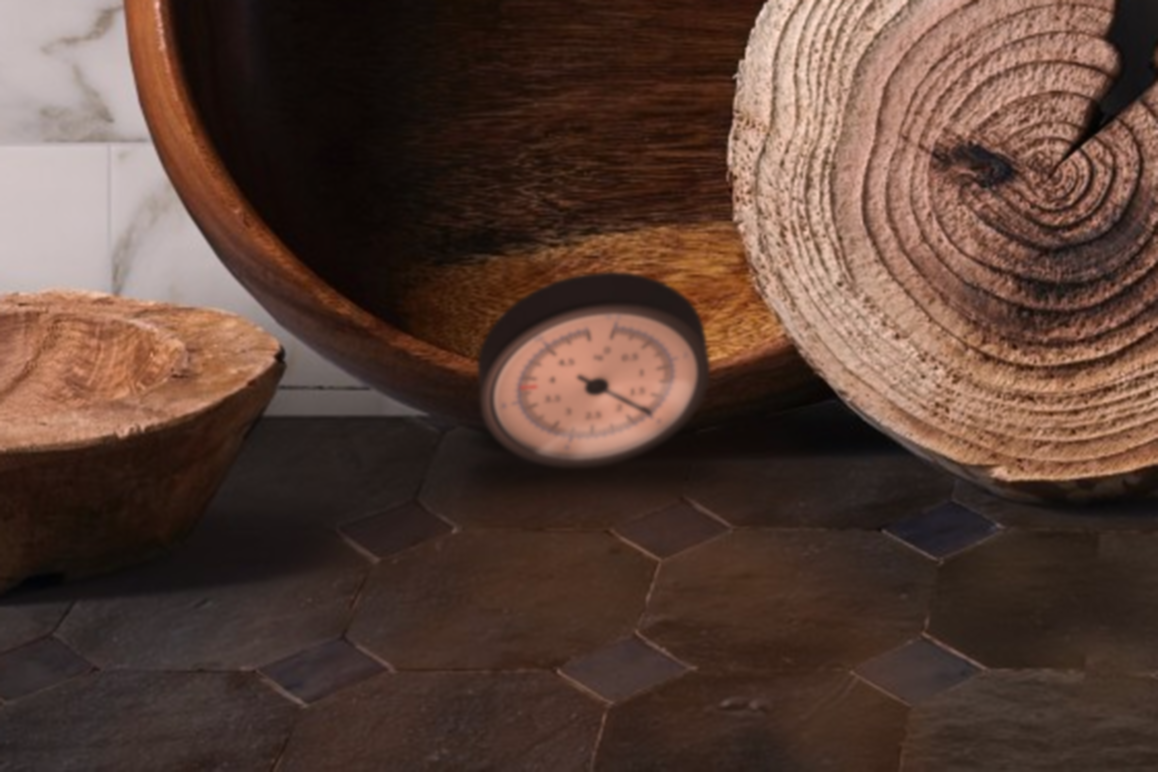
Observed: 1.75 kg
